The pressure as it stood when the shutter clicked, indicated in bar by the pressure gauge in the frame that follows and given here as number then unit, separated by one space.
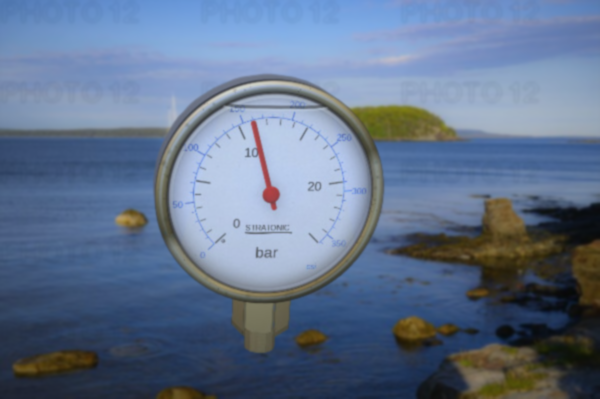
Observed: 11 bar
